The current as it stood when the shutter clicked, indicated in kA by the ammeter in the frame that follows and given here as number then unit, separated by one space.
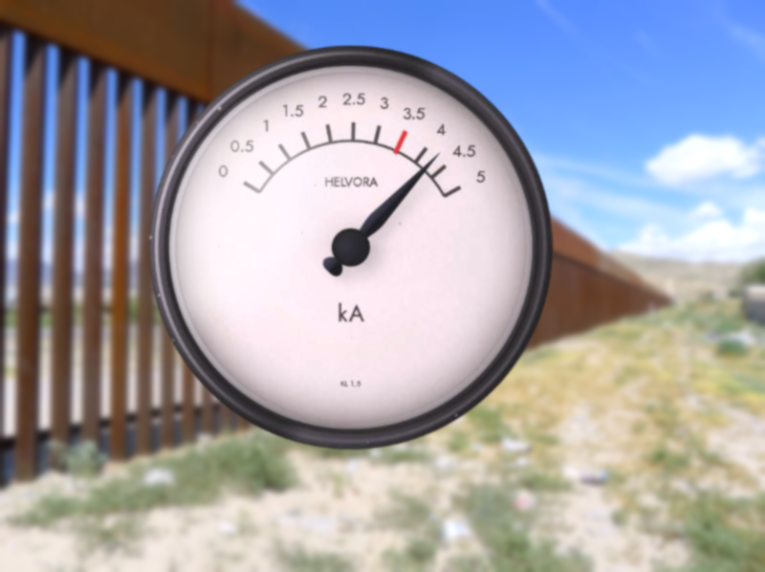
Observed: 4.25 kA
